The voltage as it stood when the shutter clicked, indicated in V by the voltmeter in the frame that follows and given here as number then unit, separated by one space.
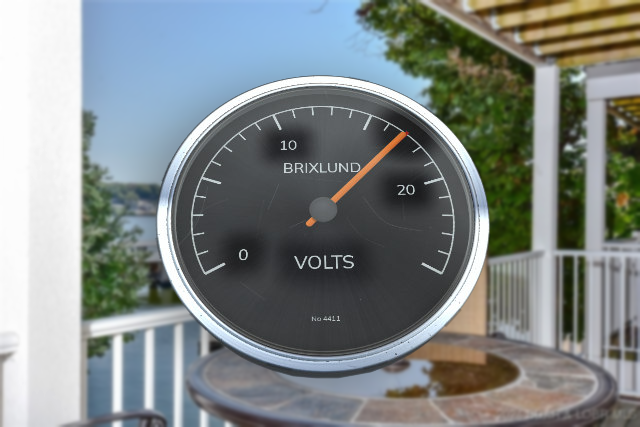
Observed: 17 V
